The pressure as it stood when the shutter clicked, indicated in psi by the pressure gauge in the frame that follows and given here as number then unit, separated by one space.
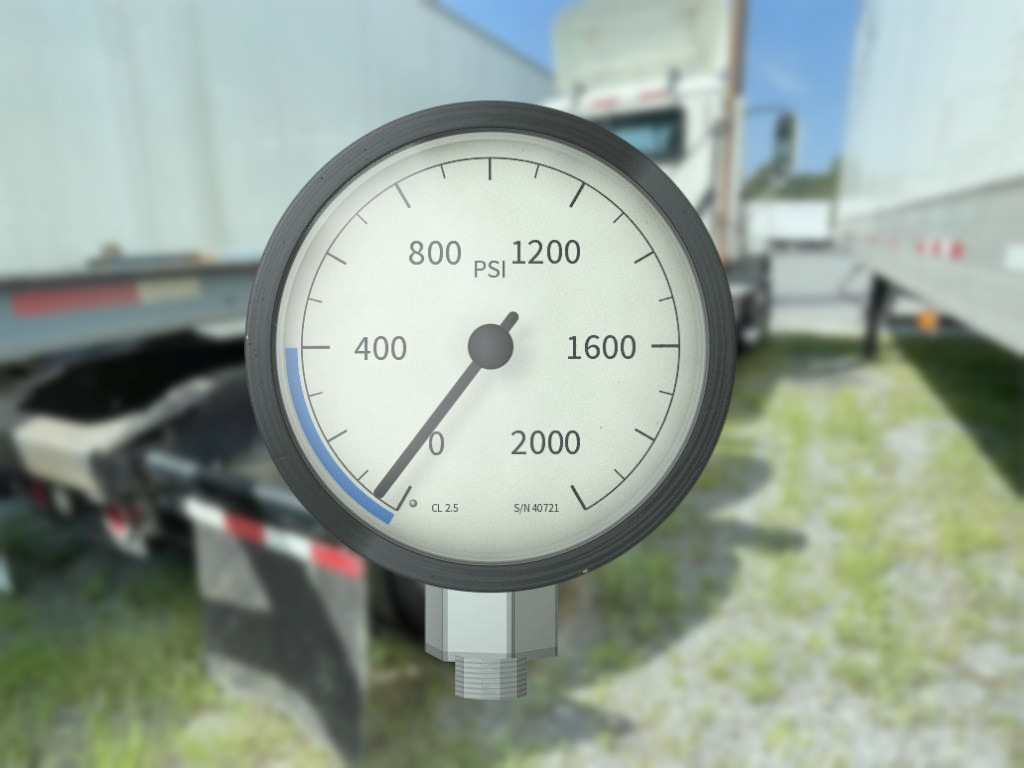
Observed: 50 psi
